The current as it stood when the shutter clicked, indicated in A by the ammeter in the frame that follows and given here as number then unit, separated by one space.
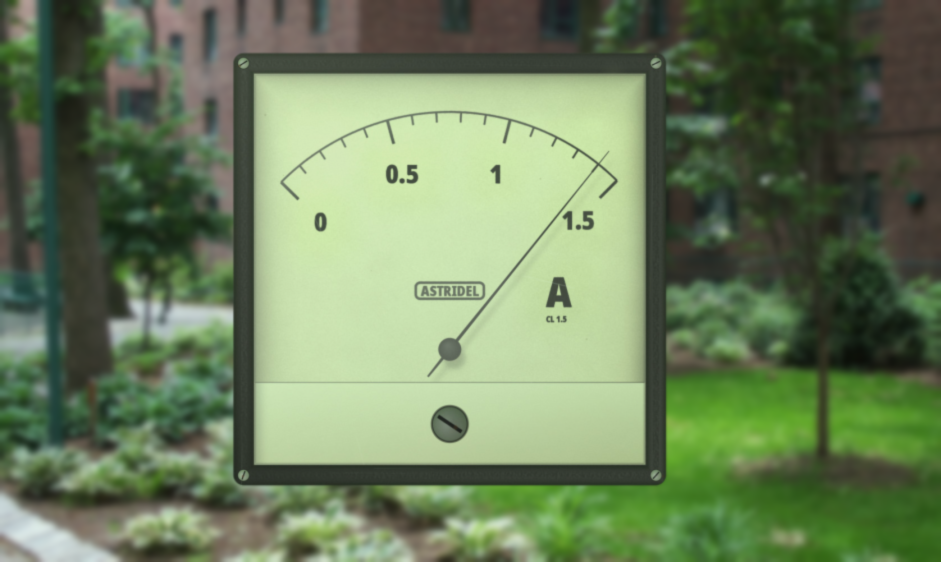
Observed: 1.4 A
